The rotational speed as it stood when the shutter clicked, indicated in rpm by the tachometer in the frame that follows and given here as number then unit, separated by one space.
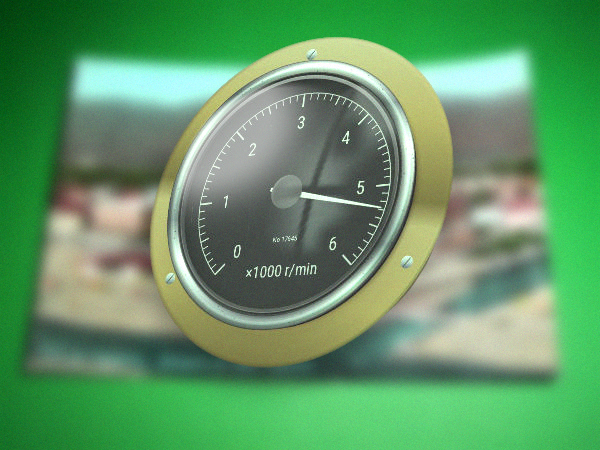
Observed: 5300 rpm
